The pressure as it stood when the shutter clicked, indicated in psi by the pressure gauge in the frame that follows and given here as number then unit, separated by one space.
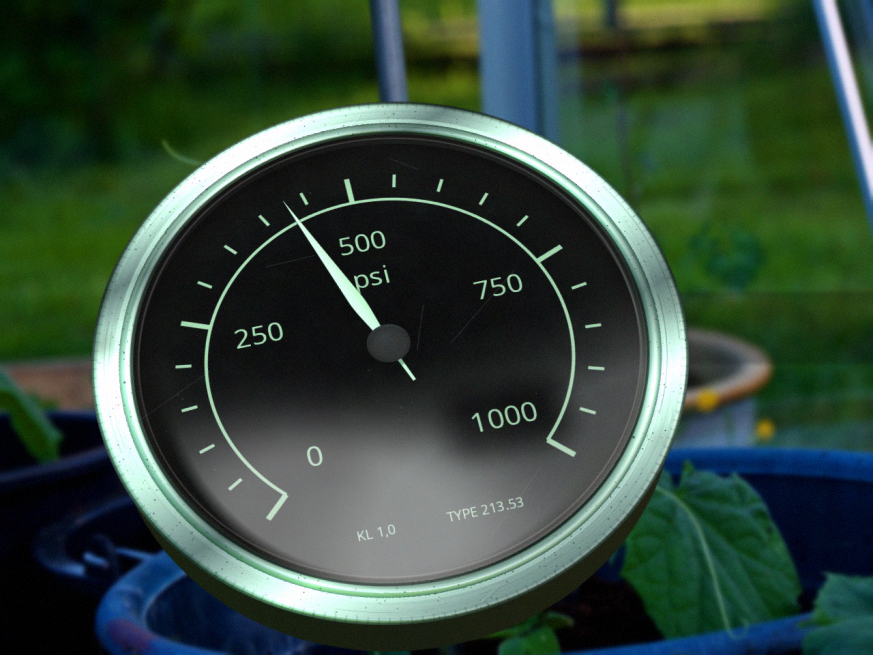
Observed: 425 psi
